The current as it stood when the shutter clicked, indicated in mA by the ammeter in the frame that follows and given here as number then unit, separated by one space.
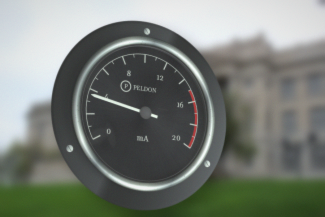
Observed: 3.5 mA
